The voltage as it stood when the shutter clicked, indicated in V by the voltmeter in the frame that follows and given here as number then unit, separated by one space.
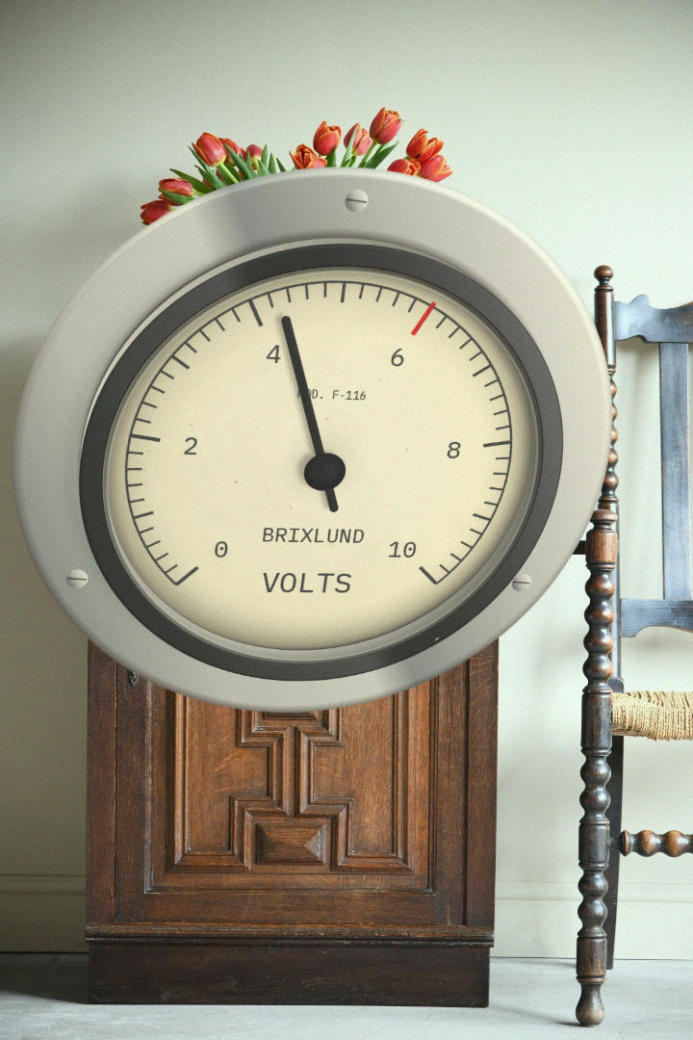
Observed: 4.3 V
